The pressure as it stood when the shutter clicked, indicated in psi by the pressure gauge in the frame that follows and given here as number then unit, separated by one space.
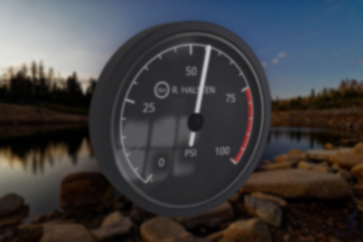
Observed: 55 psi
